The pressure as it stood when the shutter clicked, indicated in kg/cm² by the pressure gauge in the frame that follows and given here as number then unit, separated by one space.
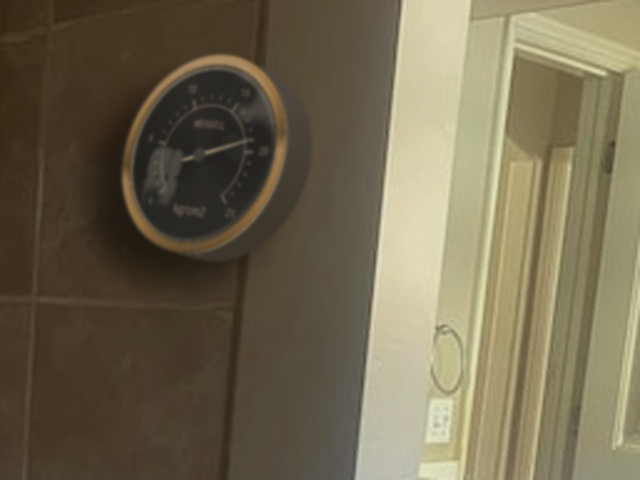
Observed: 19 kg/cm²
